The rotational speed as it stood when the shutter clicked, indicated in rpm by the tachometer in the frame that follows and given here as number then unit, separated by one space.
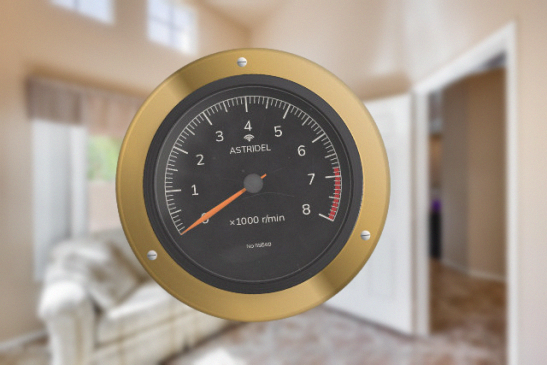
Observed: 0 rpm
